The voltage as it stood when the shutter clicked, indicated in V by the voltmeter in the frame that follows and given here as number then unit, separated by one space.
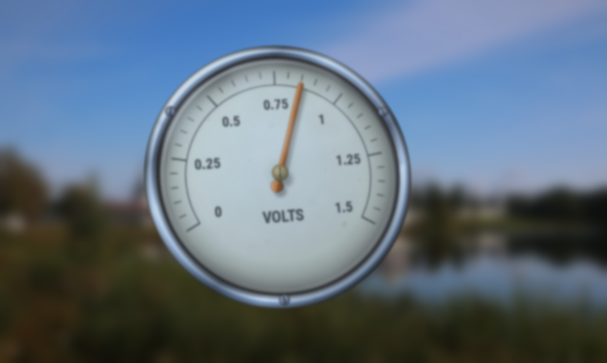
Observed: 0.85 V
